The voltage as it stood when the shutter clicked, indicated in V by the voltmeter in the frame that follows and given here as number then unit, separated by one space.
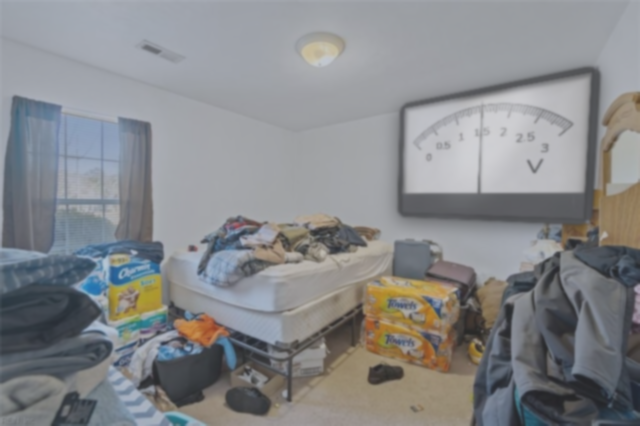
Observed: 1.5 V
